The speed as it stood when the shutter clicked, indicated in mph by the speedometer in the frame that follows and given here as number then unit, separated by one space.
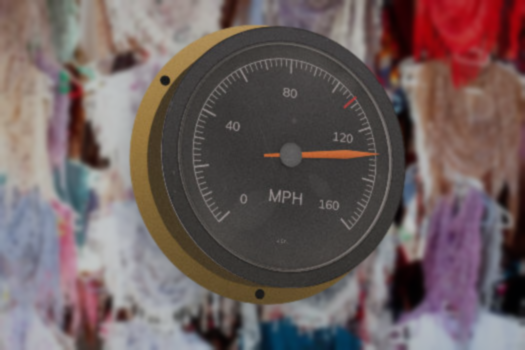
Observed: 130 mph
